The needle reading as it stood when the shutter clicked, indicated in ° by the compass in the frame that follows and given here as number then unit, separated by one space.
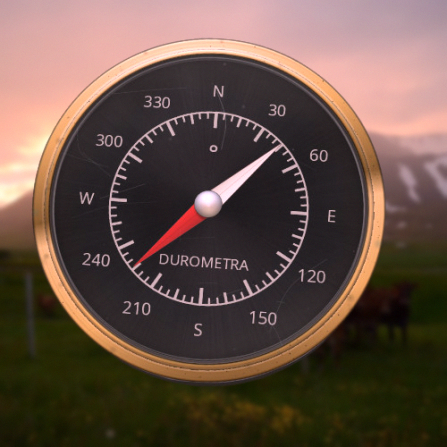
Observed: 225 °
